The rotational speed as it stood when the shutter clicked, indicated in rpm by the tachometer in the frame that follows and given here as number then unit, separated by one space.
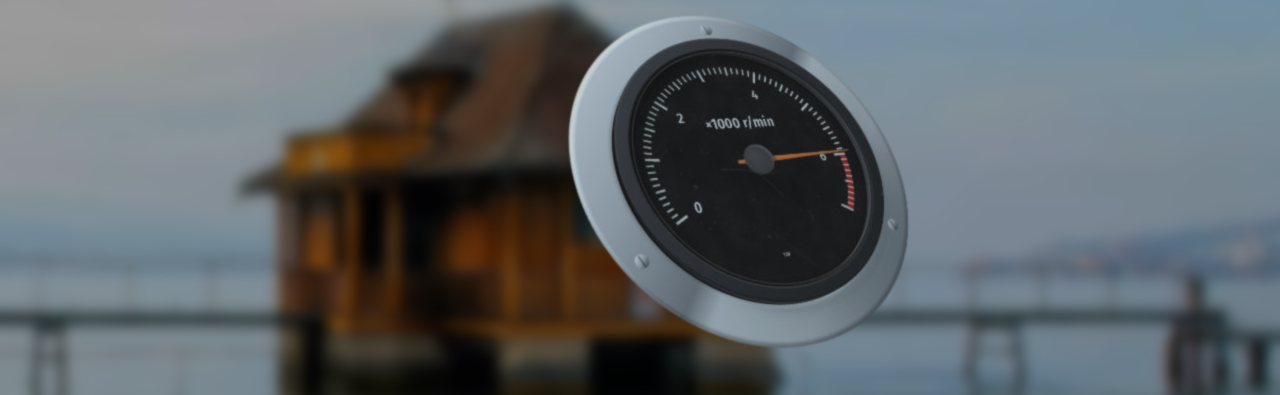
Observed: 6000 rpm
